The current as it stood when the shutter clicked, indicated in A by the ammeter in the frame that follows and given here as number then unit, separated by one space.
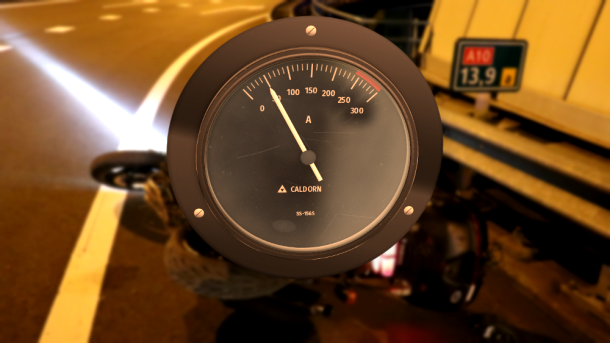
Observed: 50 A
